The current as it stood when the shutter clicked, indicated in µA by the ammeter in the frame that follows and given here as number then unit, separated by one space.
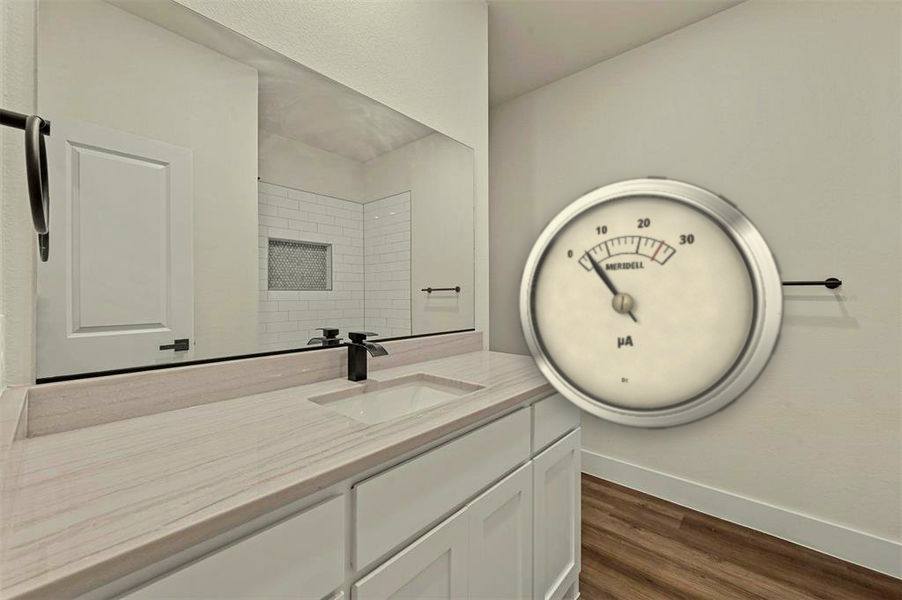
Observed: 4 µA
